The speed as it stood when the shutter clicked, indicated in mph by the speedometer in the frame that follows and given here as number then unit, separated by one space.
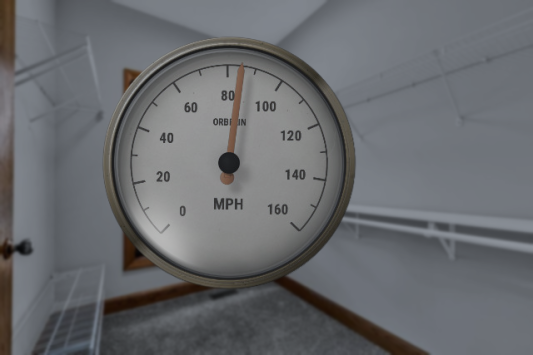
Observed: 85 mph
